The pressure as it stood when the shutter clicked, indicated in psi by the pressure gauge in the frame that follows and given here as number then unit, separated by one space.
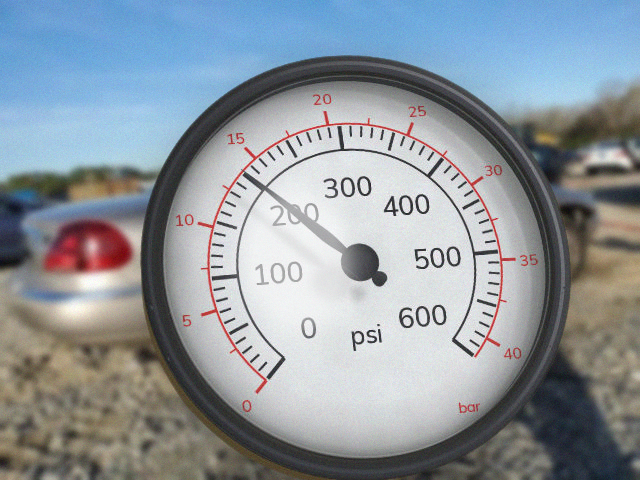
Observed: 200 psi
